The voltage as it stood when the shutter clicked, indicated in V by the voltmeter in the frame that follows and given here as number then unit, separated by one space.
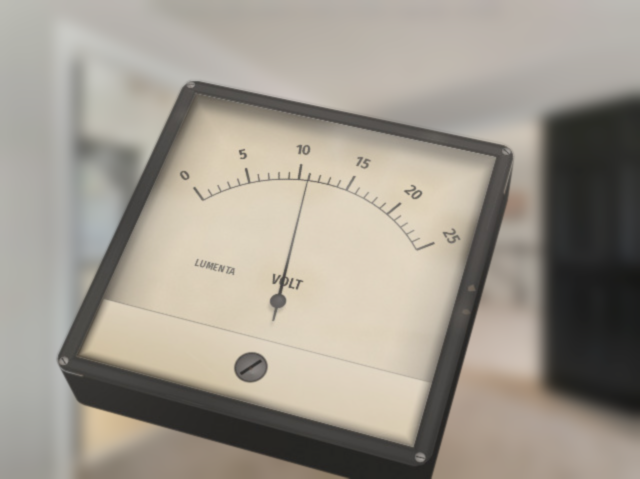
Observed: 11 V
